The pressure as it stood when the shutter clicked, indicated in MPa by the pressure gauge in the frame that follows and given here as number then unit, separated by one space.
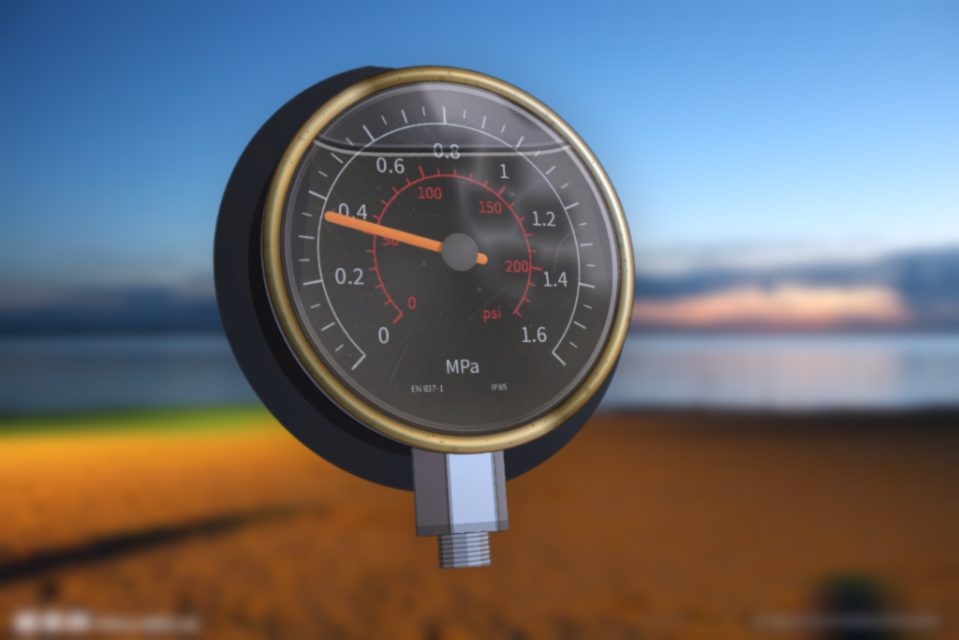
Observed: 0.35 MPa
